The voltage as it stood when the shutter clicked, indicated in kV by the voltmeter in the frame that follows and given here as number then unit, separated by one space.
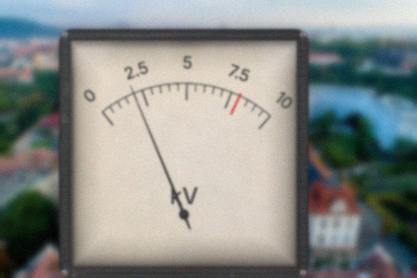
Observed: 2 kV
